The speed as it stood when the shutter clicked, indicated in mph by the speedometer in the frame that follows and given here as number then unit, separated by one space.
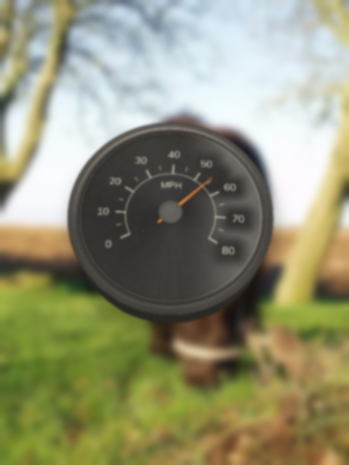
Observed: 55 mph
